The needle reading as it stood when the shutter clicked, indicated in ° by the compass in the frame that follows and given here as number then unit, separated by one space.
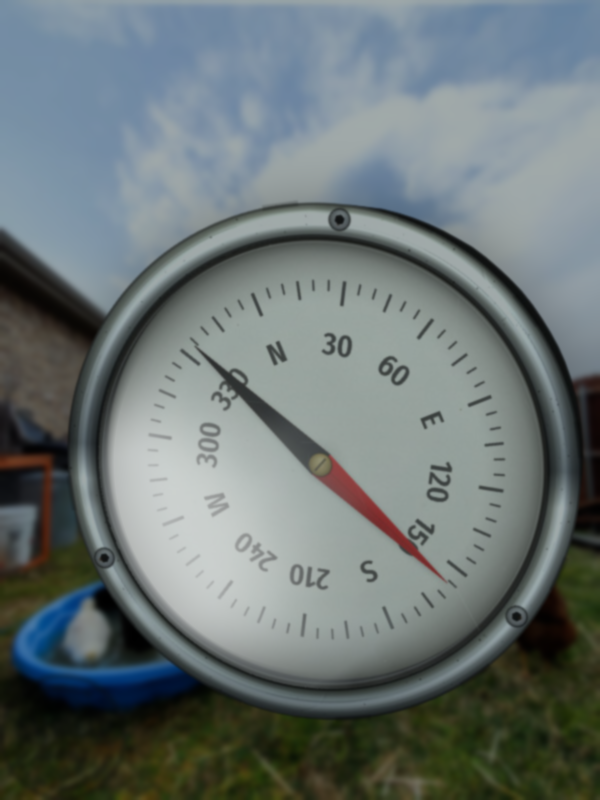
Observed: 155 °
